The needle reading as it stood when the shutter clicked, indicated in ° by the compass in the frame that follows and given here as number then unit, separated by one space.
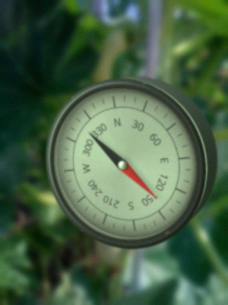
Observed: 140 °
